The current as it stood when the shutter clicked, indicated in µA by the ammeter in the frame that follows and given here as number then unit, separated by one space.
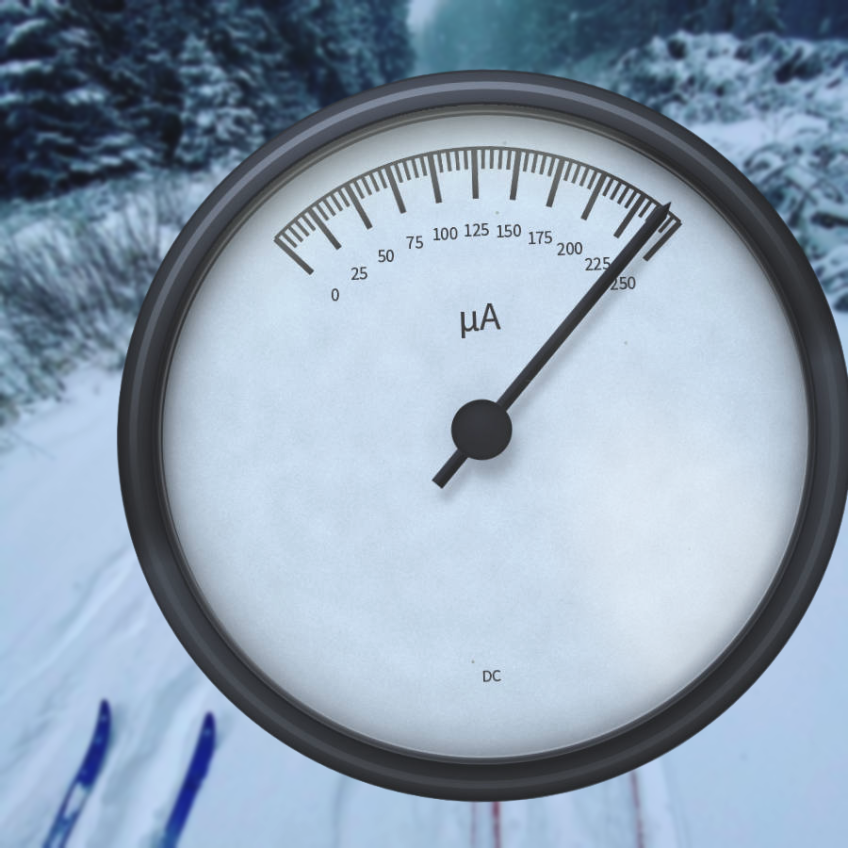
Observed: 240 µA
